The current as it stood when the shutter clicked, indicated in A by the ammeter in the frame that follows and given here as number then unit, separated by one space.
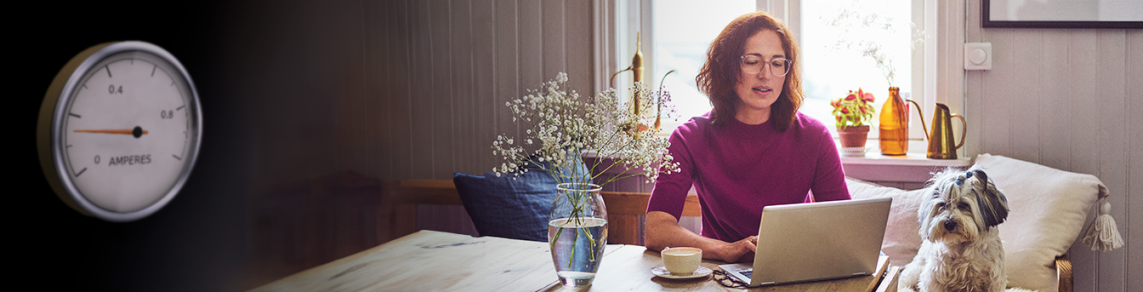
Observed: 0.15 A
